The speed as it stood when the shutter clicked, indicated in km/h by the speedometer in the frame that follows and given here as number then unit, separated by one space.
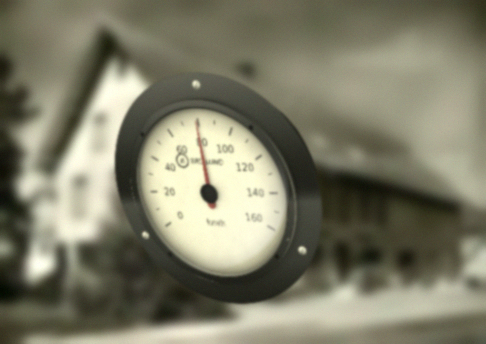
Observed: 80 km/h
